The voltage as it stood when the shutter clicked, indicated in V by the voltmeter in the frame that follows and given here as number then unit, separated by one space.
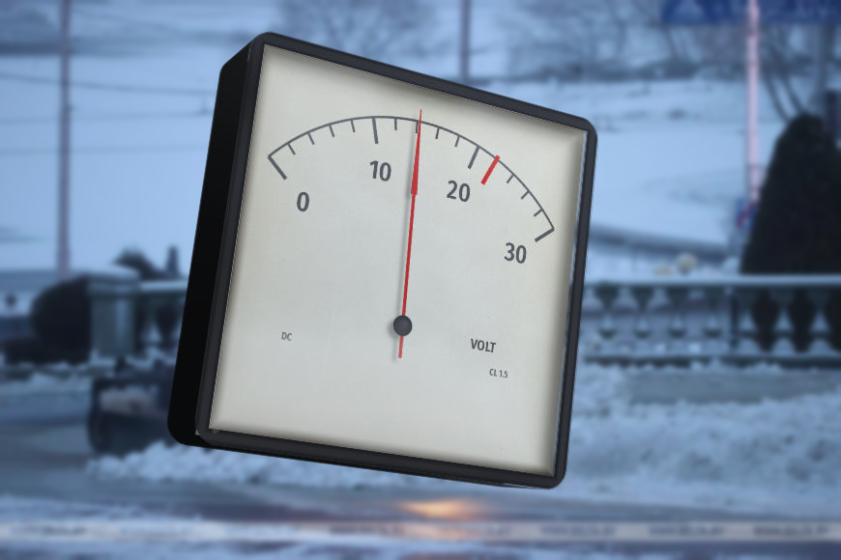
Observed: 14 V
